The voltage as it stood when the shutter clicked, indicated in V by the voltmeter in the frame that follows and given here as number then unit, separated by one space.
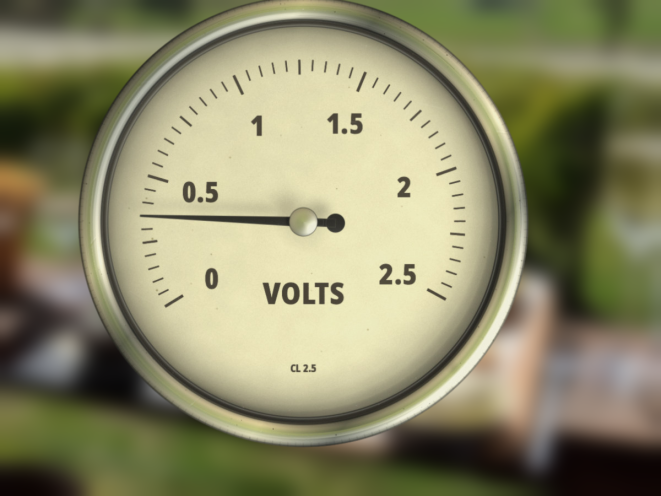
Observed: 0.35 V
